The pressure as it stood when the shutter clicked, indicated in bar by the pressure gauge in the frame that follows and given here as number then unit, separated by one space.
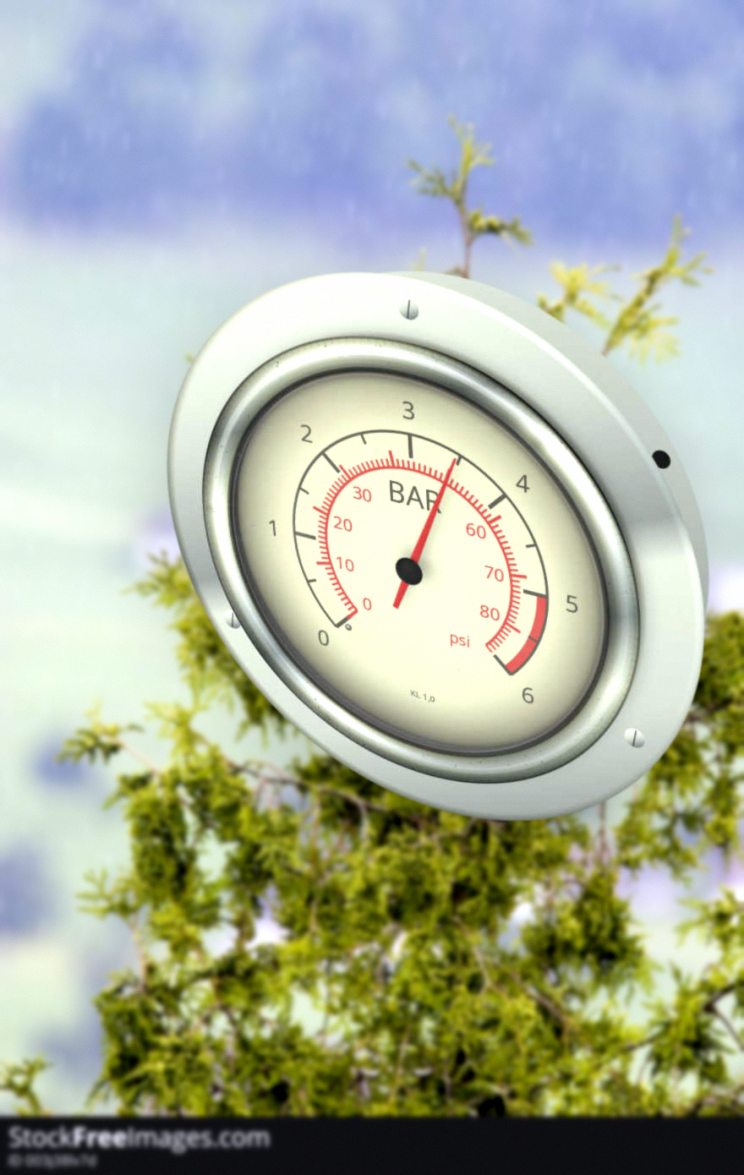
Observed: 3.5 bar
